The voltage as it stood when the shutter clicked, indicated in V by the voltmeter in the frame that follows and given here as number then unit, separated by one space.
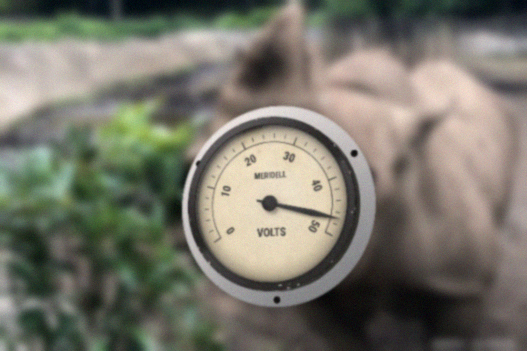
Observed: 47 V
